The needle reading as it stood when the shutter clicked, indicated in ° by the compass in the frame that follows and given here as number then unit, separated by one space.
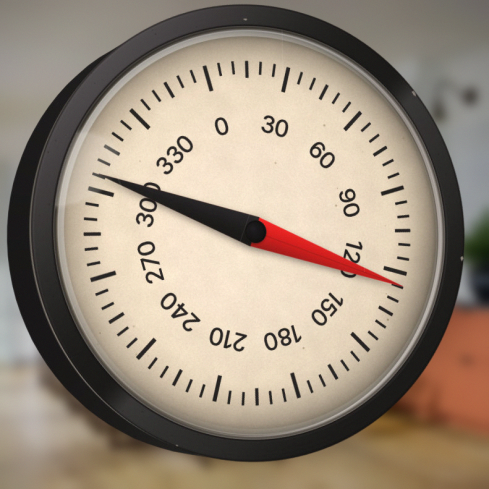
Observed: 125 °
